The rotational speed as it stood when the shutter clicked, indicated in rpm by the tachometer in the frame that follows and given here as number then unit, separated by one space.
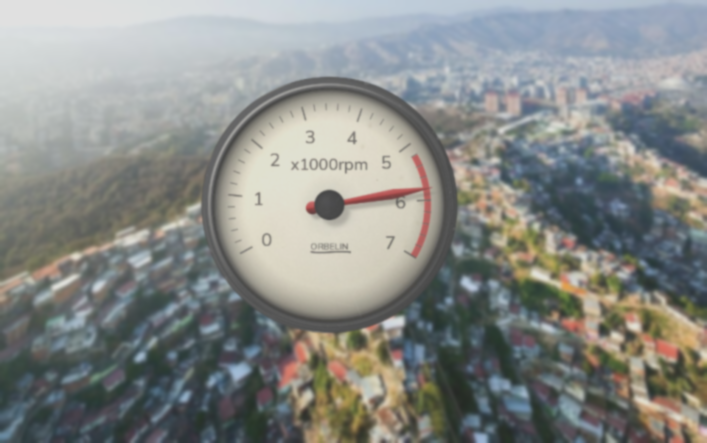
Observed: 5800 rpm
